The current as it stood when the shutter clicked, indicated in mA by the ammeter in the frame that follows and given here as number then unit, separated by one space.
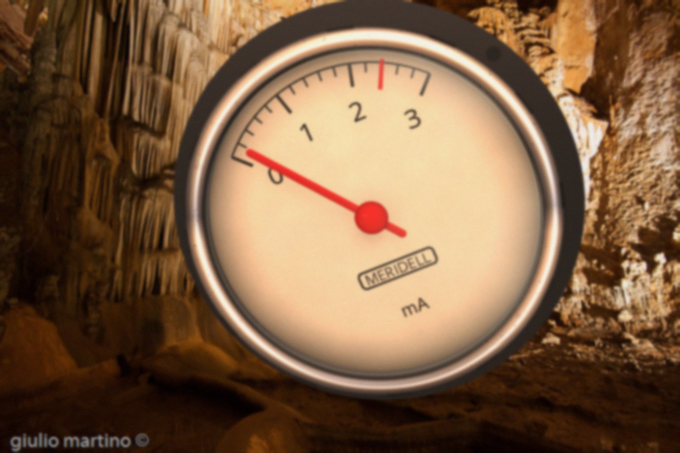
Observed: 0.2 mA
